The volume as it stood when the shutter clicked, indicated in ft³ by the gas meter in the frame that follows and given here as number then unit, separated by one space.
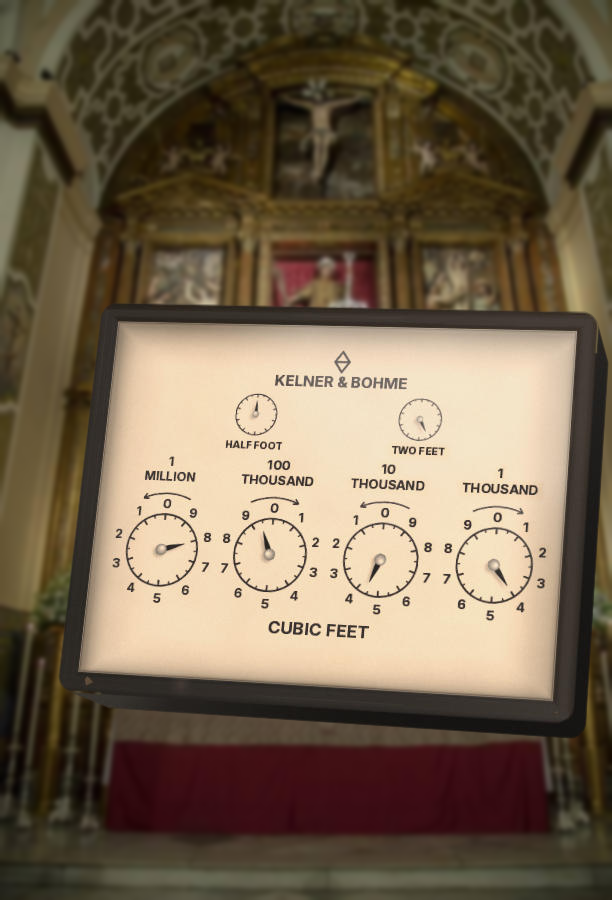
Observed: 794400 ft³
